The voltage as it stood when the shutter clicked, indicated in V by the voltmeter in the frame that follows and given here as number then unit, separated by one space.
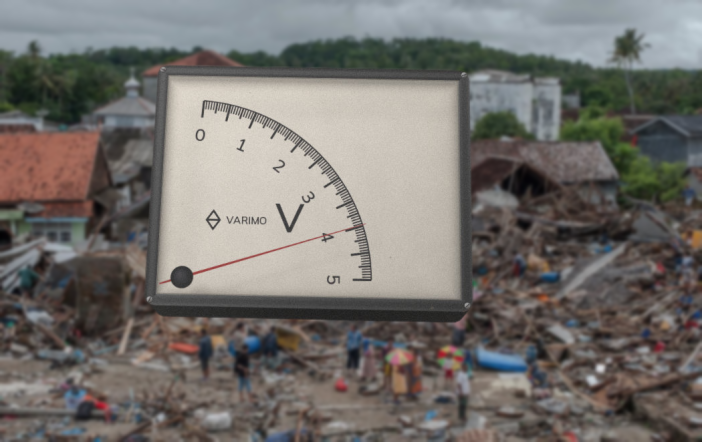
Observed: 4 V
